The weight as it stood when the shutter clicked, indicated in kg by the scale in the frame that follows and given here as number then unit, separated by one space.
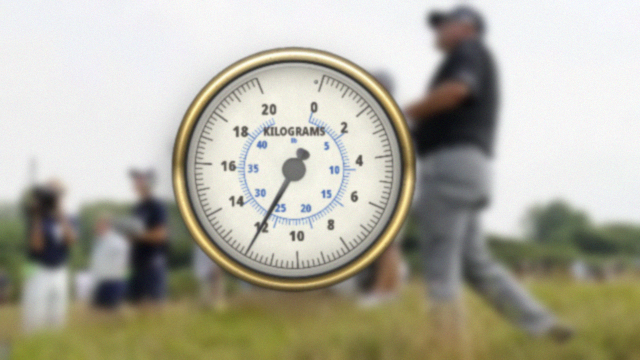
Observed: 12 kg
